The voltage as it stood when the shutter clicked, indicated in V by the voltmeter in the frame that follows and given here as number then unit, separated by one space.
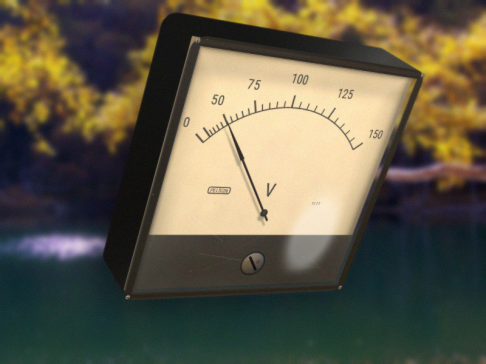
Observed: 50 V
